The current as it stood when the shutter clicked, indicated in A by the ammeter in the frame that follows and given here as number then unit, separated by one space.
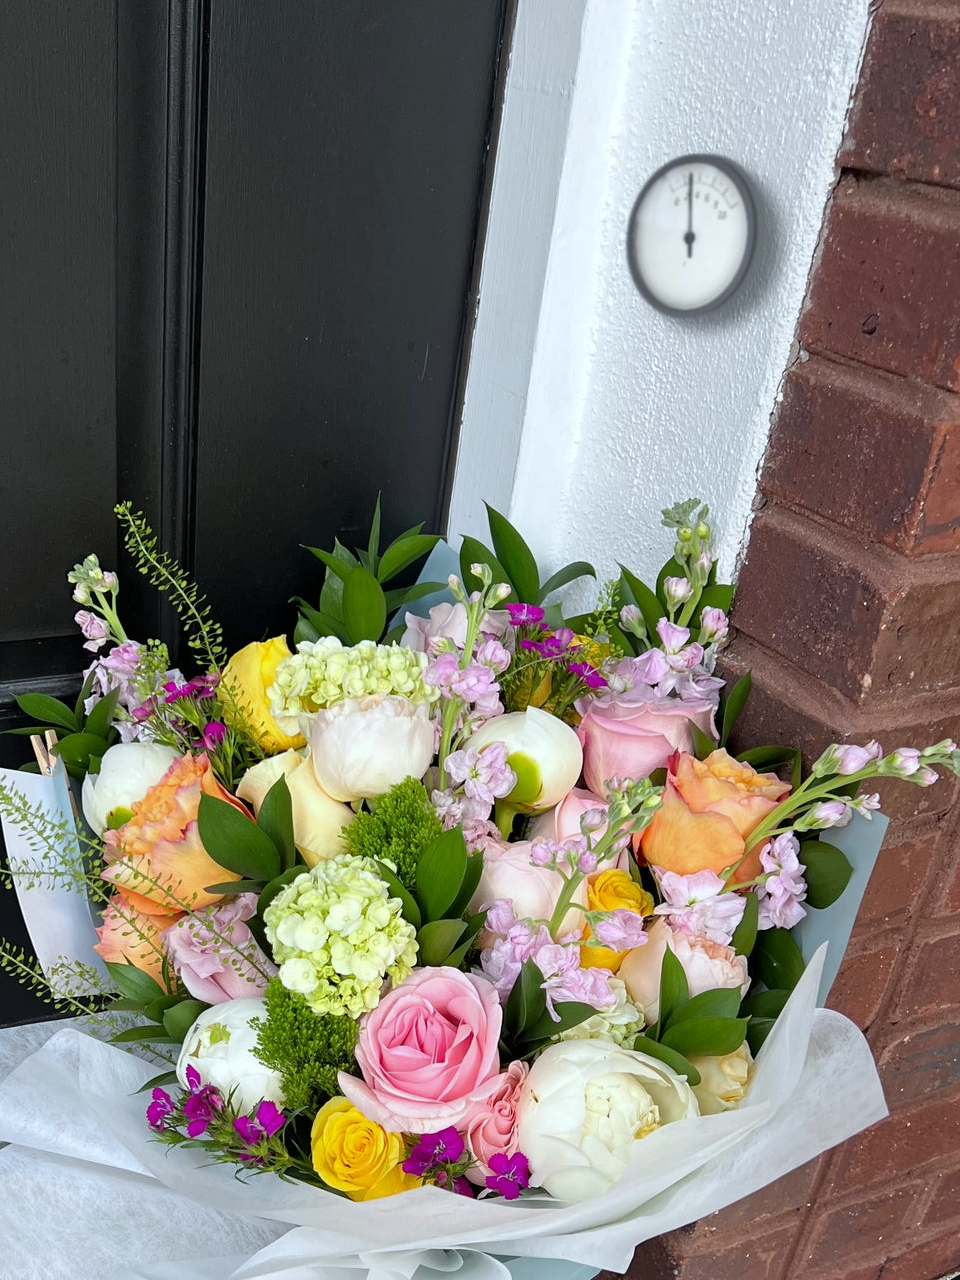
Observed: 3 A
